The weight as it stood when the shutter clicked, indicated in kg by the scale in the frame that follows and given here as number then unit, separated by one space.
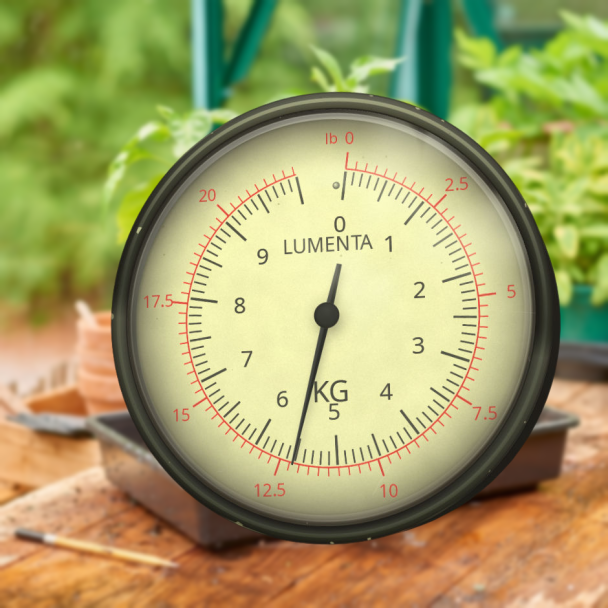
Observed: 5.5 kg
